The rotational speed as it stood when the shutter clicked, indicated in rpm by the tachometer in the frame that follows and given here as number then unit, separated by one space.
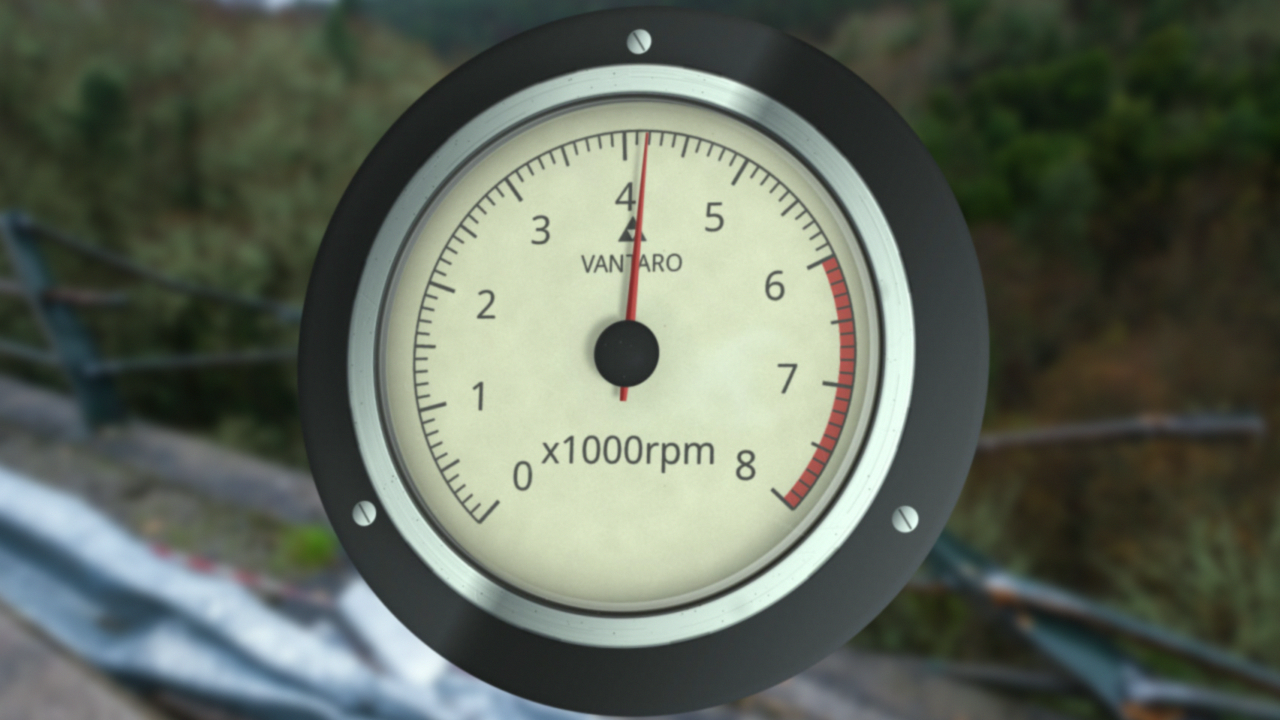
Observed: 4200 rpm
